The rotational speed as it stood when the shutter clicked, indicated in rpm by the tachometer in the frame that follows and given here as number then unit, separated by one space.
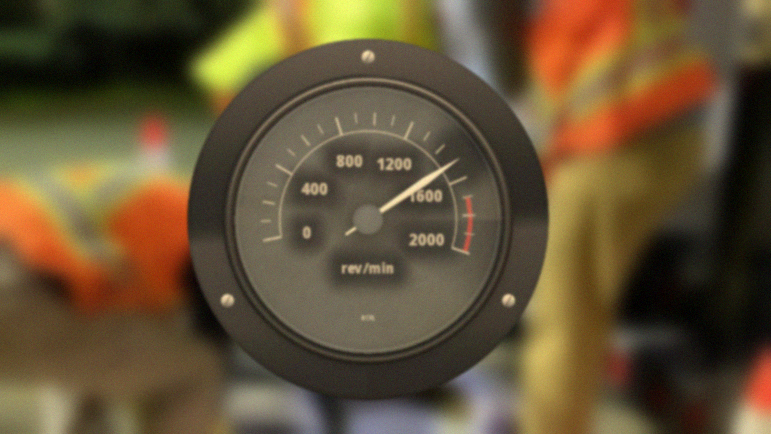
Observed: 1500 rpm
